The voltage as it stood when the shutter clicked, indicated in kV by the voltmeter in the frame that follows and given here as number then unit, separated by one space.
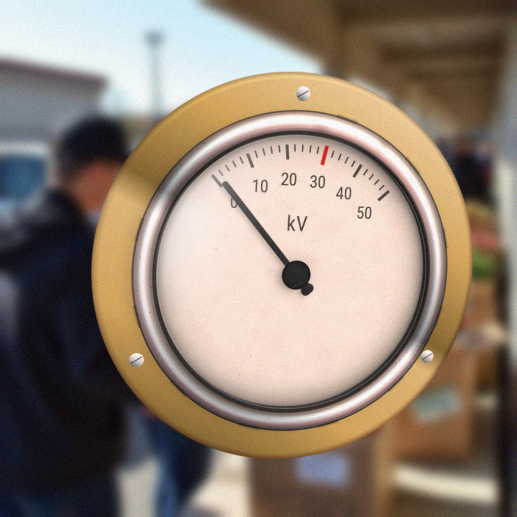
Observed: 1 kV
